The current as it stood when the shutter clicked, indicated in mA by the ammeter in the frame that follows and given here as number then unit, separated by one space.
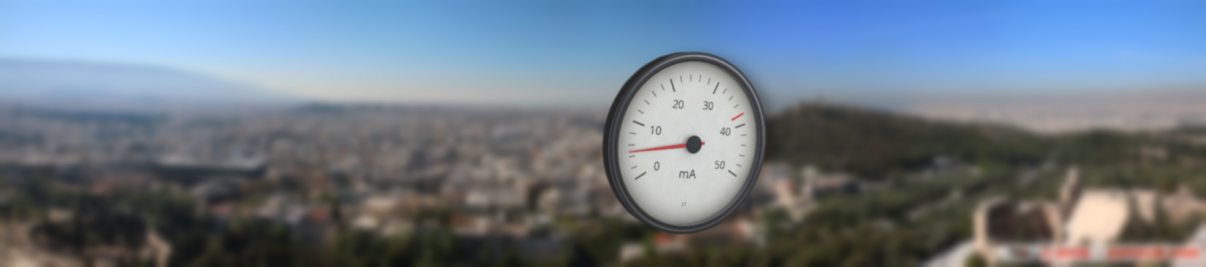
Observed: 5 mA
